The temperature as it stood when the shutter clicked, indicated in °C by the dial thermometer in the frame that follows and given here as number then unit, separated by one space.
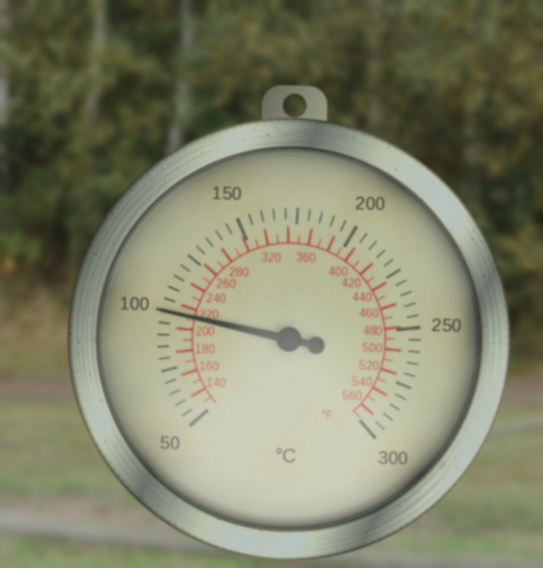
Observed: 100 °C
